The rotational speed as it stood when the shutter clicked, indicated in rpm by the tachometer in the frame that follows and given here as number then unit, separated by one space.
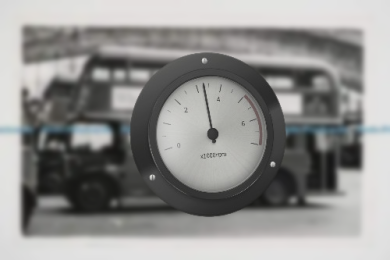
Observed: 3250 rpm
